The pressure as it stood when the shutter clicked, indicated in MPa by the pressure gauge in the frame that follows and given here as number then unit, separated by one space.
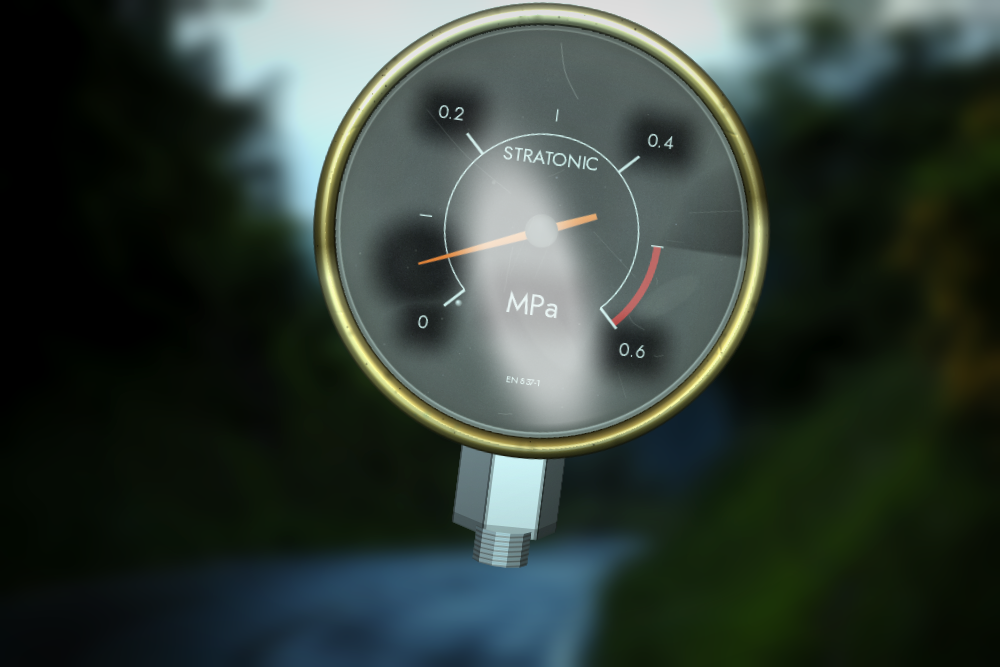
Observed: 0.05 MPa
